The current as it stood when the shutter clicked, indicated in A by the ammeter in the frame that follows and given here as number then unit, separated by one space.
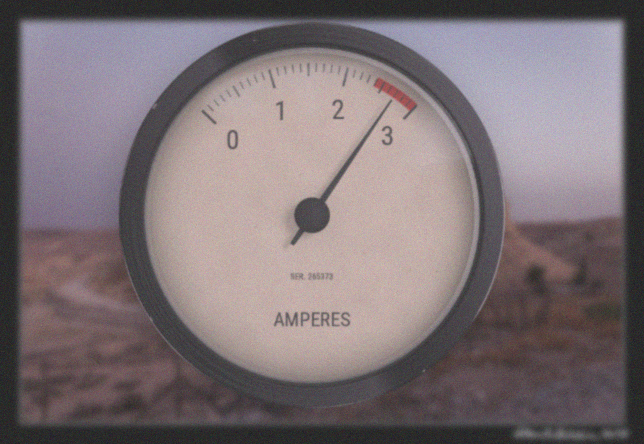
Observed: 2.7 A
